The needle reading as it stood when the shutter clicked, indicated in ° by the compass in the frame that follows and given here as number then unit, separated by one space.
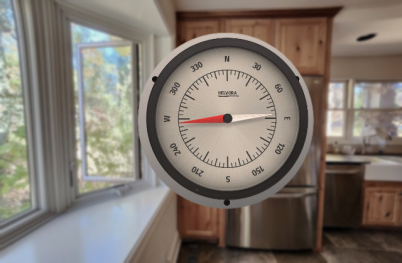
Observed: 265 °
